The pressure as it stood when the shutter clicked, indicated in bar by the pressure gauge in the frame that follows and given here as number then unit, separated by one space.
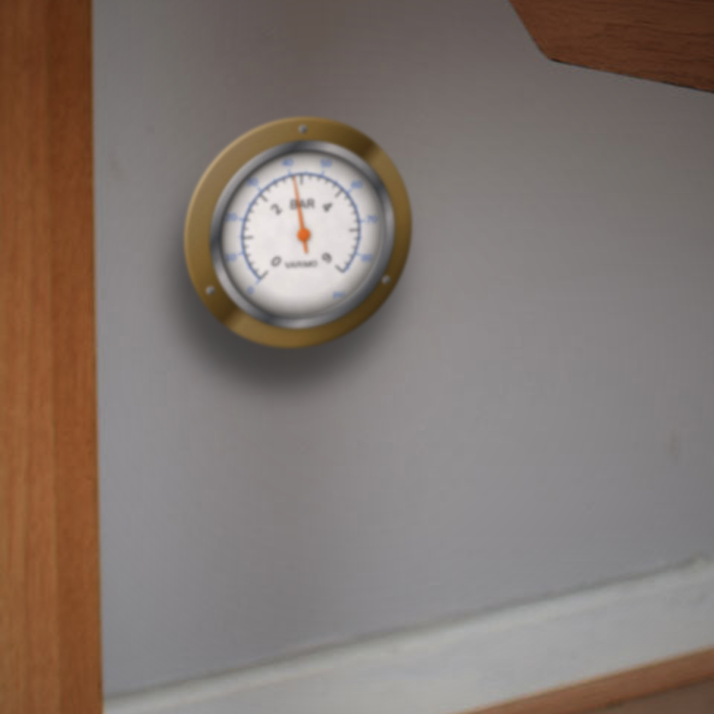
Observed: 2.8 bar
